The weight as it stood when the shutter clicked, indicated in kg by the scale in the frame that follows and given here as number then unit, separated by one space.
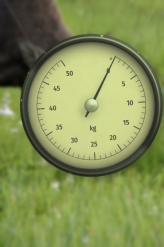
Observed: 0 kg
